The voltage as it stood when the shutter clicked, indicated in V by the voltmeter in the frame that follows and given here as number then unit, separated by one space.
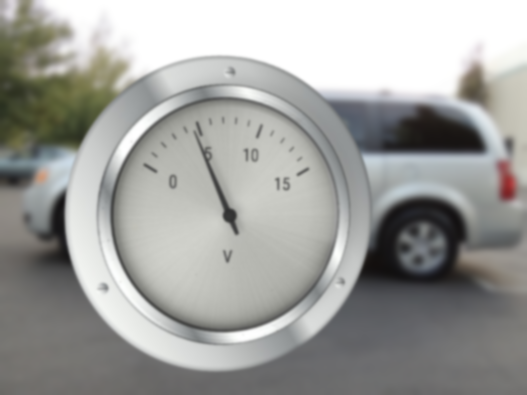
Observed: 4.5 V
